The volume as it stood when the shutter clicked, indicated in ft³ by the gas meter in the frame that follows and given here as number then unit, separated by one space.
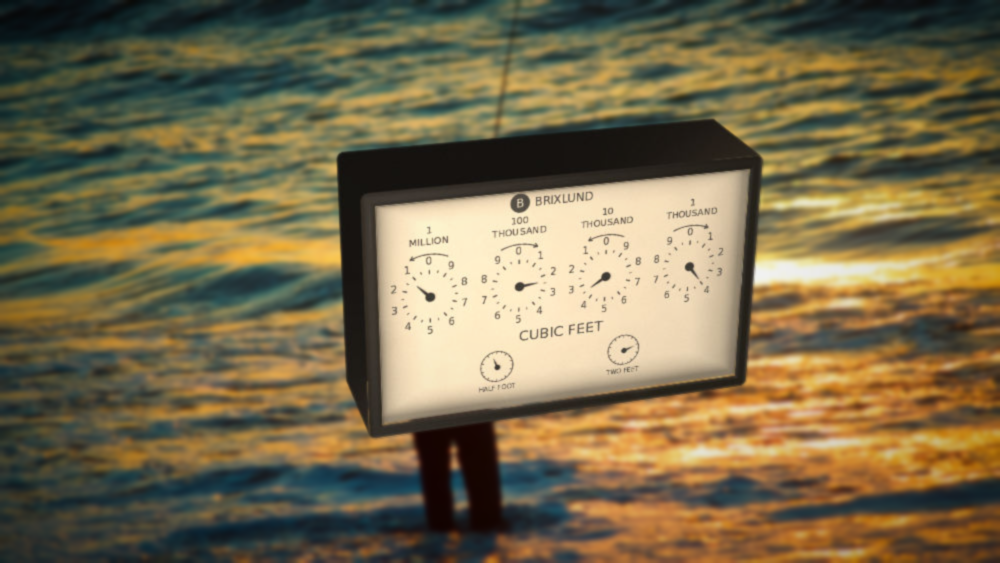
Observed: 123400 ft³
